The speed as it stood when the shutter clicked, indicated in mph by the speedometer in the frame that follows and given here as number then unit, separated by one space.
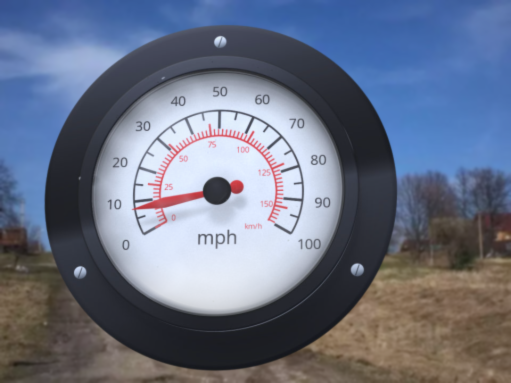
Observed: 7.5 mph
